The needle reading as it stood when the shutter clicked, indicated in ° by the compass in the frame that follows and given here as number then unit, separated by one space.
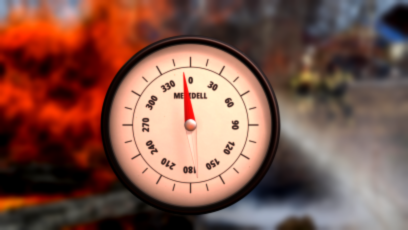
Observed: 352.5 °
